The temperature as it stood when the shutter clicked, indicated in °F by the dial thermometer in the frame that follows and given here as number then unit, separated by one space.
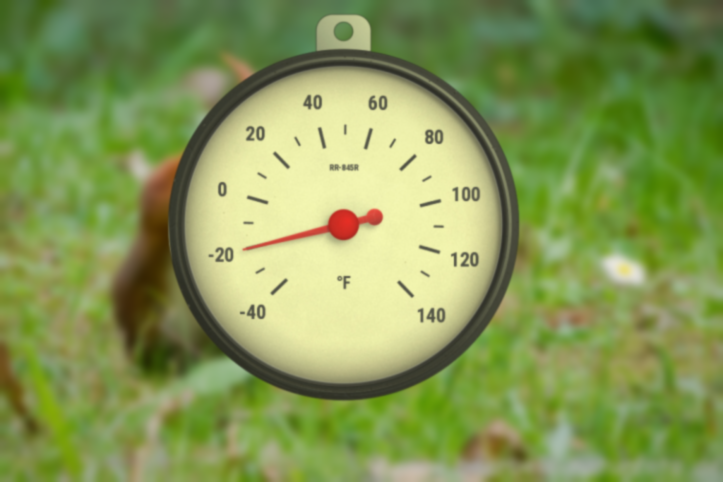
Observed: -20 °F
